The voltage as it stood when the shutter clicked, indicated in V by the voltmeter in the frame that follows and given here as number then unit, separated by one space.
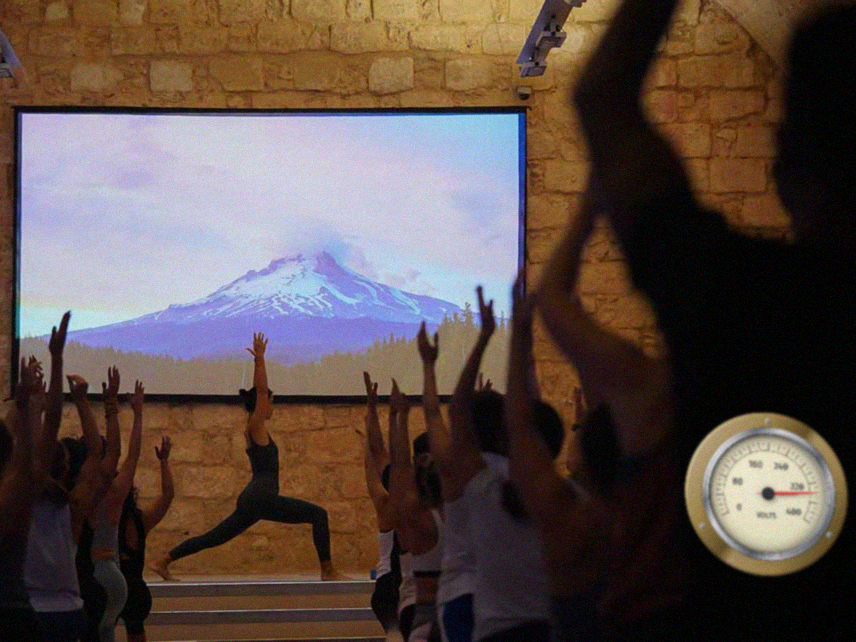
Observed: 340 V
